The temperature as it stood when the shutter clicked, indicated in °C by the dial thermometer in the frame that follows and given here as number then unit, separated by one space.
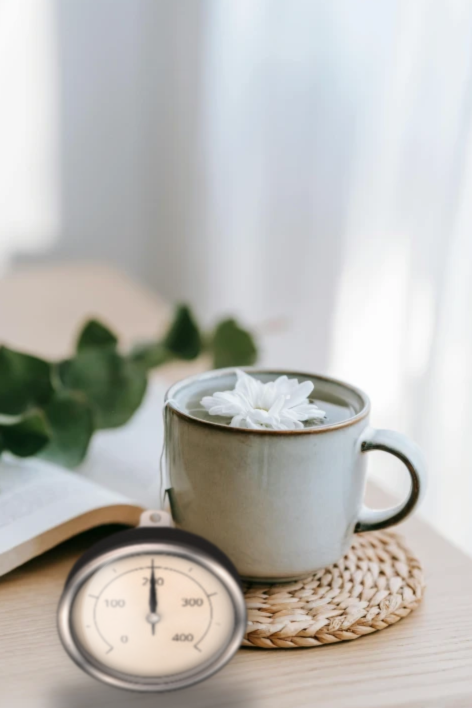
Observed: 200 °C
